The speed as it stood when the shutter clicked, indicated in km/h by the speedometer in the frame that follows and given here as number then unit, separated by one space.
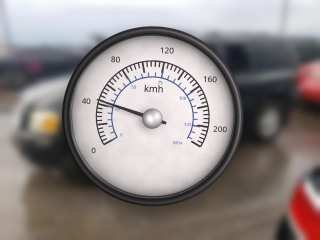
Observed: 44 km/h
